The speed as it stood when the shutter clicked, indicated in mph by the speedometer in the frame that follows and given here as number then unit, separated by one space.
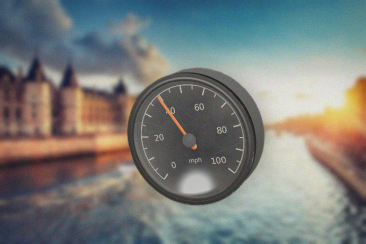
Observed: 40 mph
